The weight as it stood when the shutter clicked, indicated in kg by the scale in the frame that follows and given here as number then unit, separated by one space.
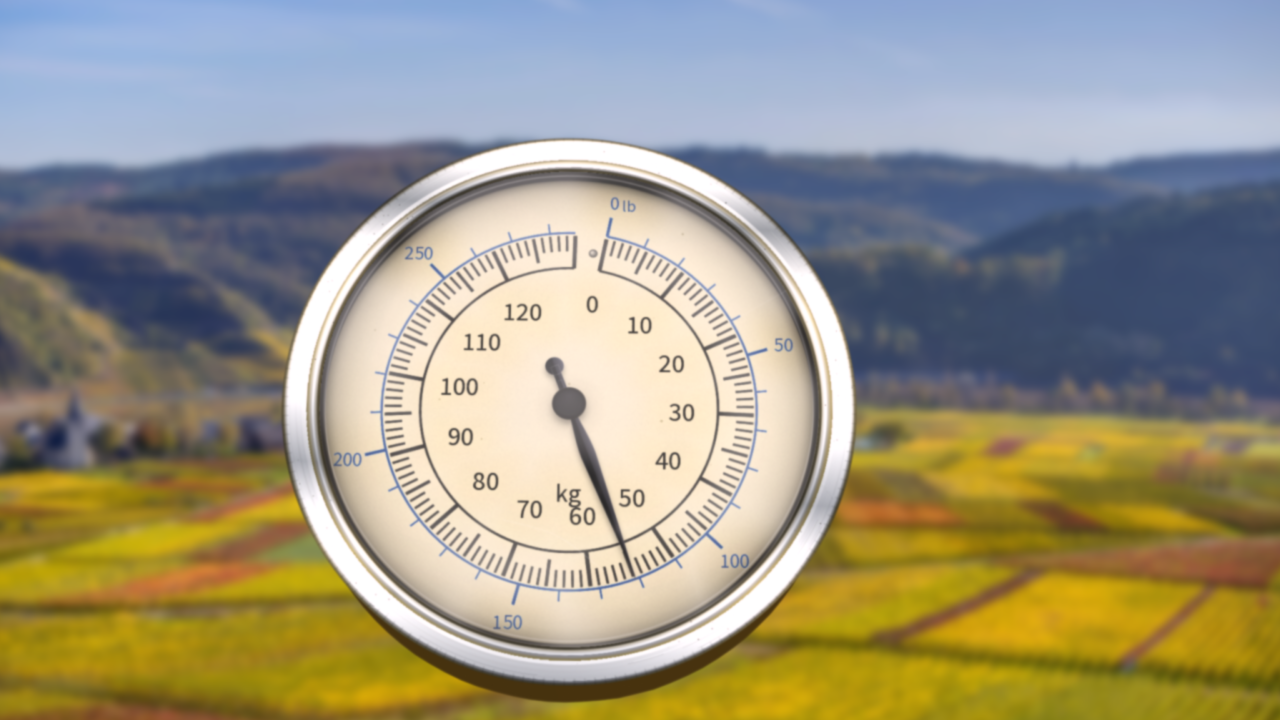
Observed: 55 kg
